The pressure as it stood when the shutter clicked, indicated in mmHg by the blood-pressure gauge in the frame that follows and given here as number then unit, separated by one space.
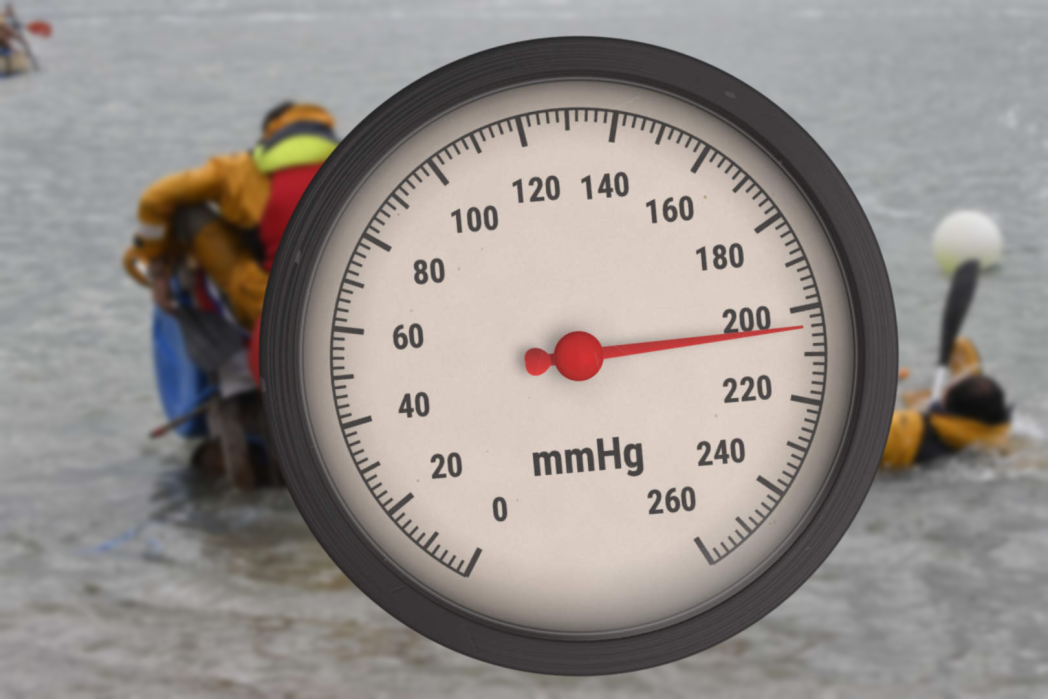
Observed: 204 mmHg
